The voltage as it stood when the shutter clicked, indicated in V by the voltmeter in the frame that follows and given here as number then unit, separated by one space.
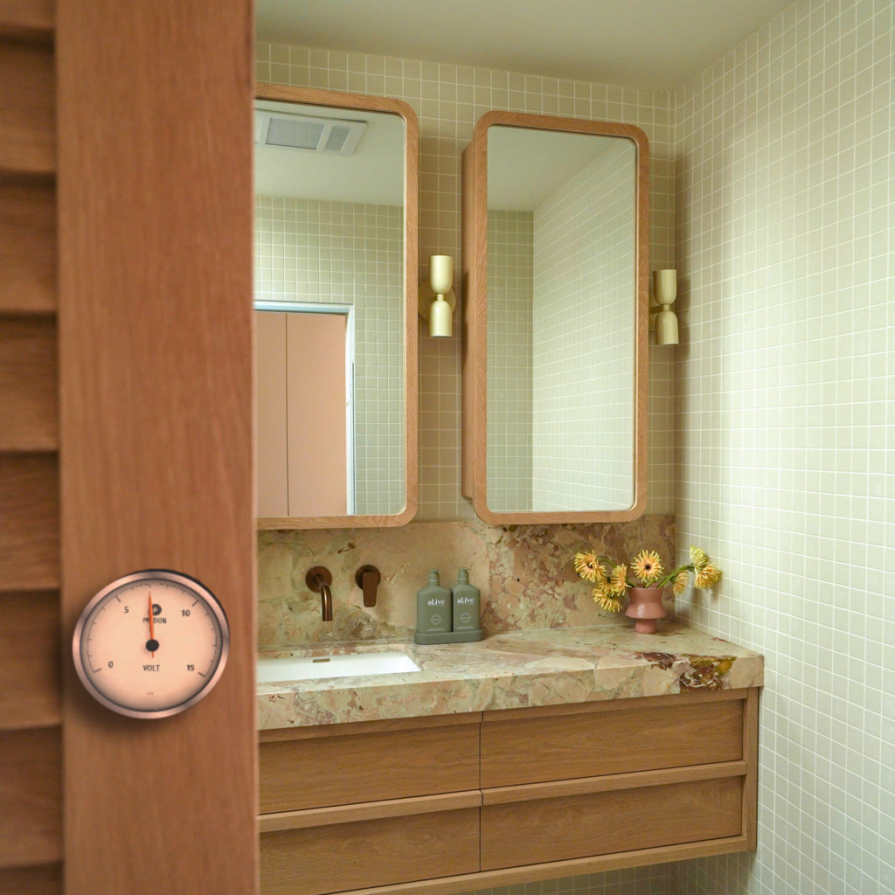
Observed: 7 V
